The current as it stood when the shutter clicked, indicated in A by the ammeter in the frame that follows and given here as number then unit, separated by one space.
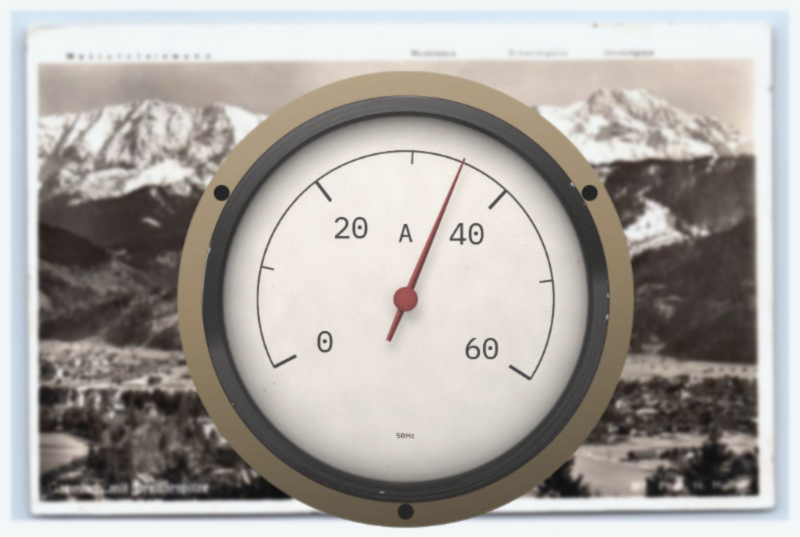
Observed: 35 A
